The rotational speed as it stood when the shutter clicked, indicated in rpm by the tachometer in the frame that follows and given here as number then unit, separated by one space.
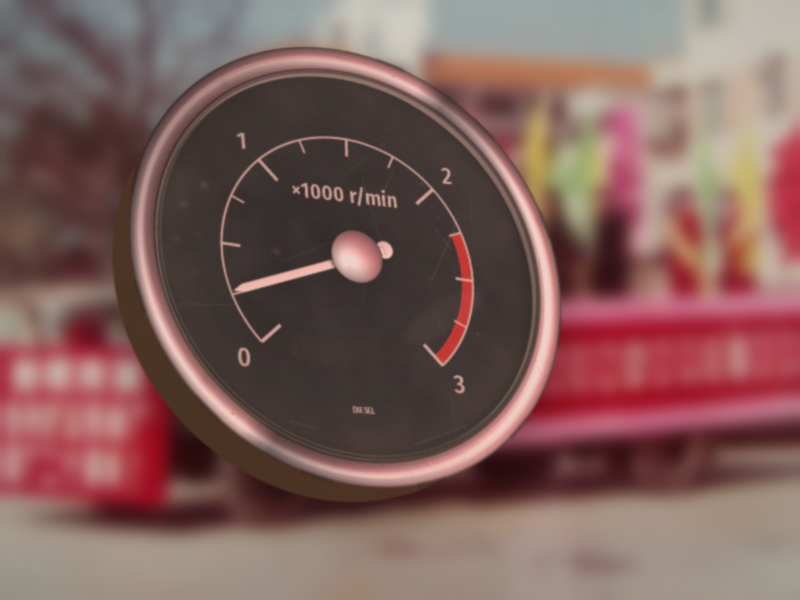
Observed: 250 rpm
